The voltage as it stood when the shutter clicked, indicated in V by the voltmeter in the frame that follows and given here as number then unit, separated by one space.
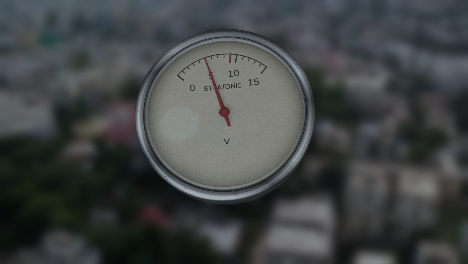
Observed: 5 V
